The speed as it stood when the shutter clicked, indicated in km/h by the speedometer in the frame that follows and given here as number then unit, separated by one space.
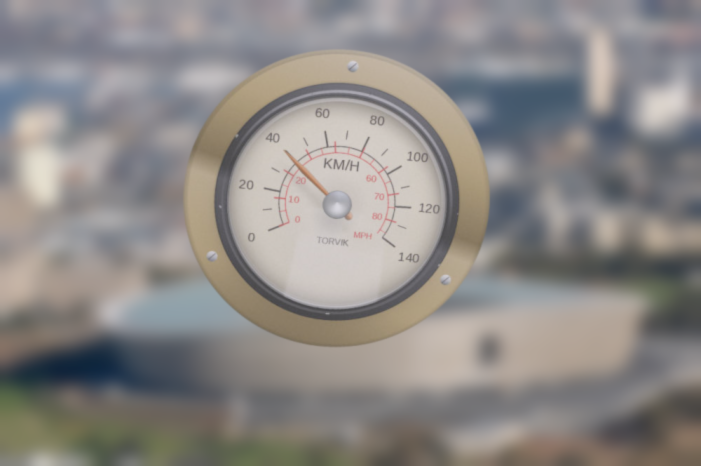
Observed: 40 km/h
